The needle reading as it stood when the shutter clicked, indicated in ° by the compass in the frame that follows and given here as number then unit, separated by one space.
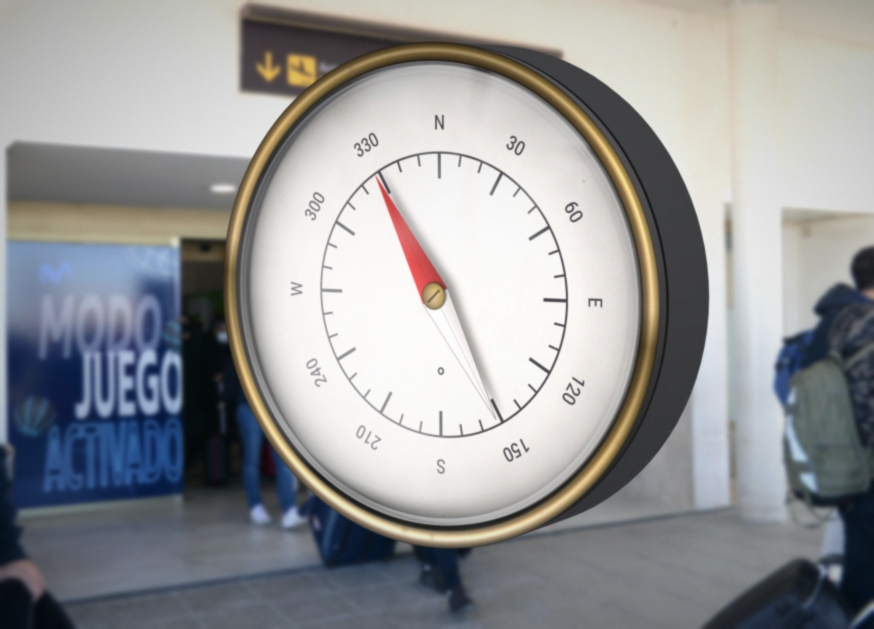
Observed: 330 °
